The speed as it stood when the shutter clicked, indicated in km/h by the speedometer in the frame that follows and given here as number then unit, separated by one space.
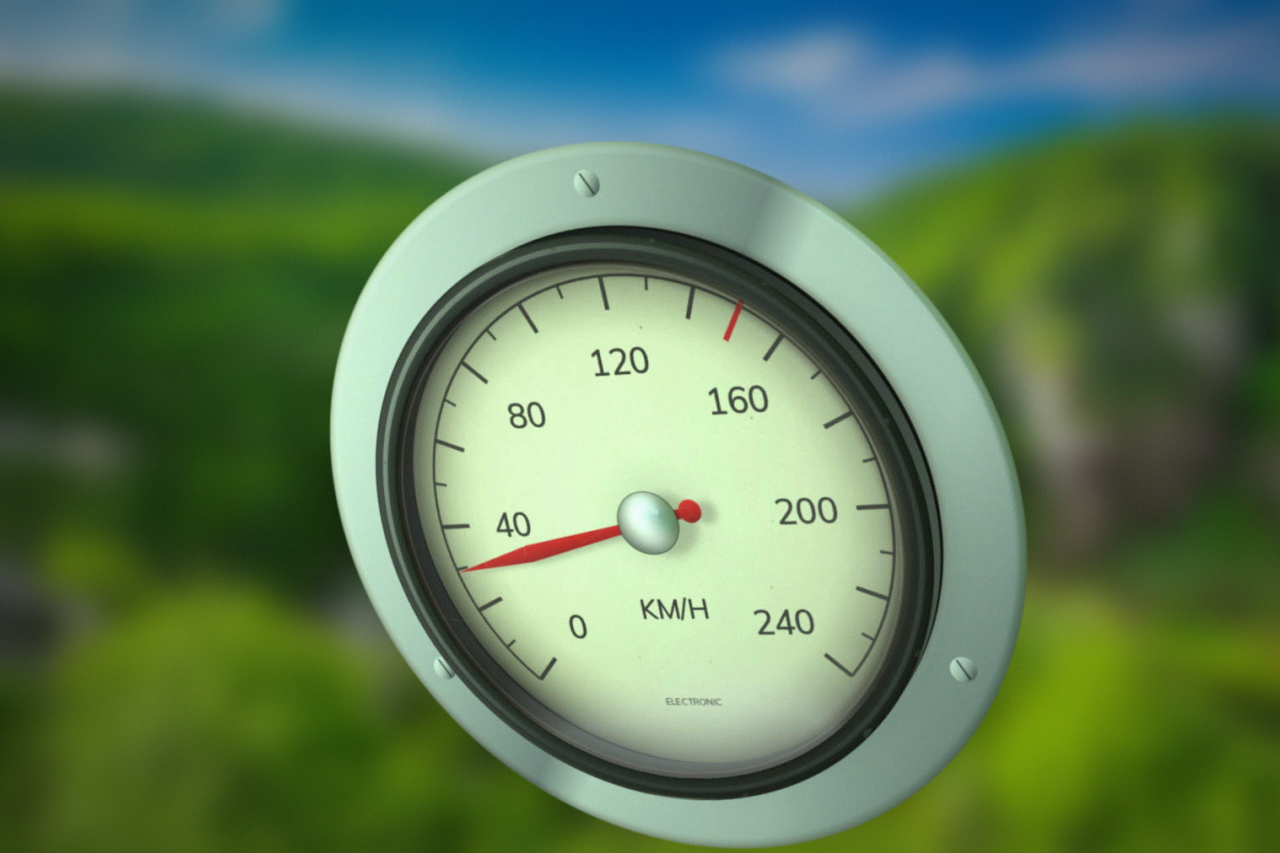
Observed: 30 km/h
